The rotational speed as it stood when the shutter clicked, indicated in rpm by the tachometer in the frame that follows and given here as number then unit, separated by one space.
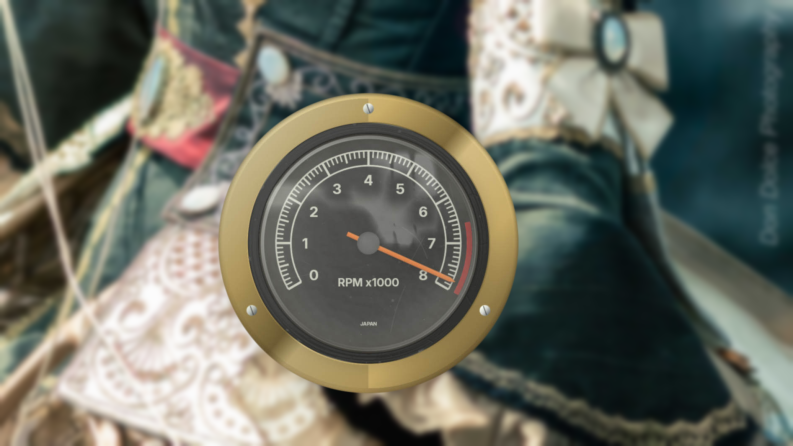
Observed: 7800 rpm
